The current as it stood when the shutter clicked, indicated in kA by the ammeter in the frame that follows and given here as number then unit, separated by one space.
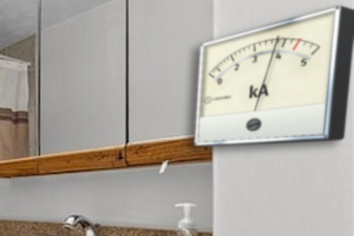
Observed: 3.8 kA
